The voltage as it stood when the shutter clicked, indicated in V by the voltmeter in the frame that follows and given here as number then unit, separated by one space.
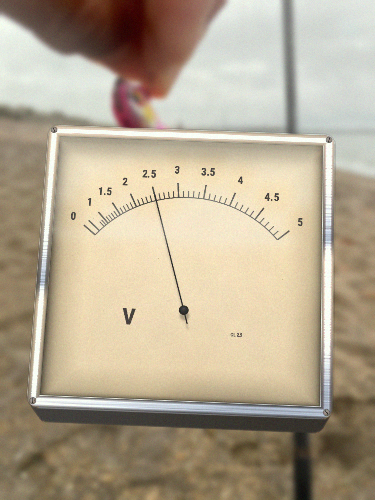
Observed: 2.5 V
